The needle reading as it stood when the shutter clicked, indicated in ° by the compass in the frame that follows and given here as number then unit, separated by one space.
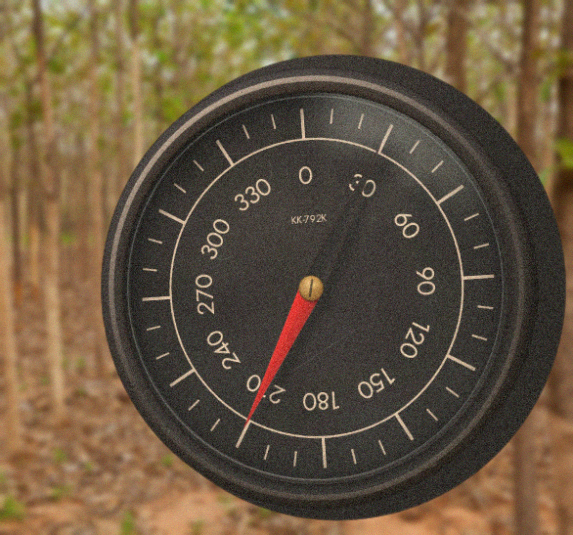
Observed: 210 °
